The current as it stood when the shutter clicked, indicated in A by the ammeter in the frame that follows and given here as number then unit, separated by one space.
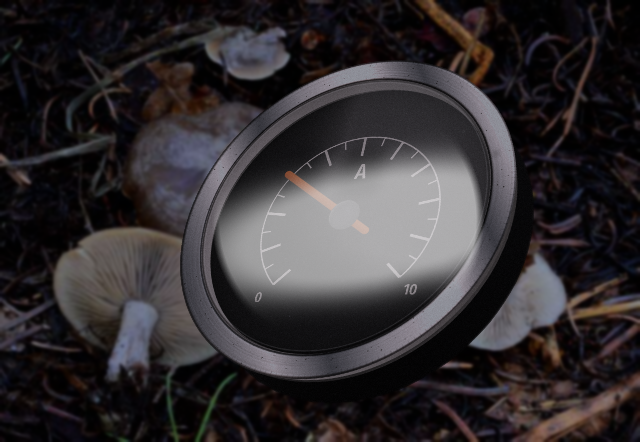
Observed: 3 A
